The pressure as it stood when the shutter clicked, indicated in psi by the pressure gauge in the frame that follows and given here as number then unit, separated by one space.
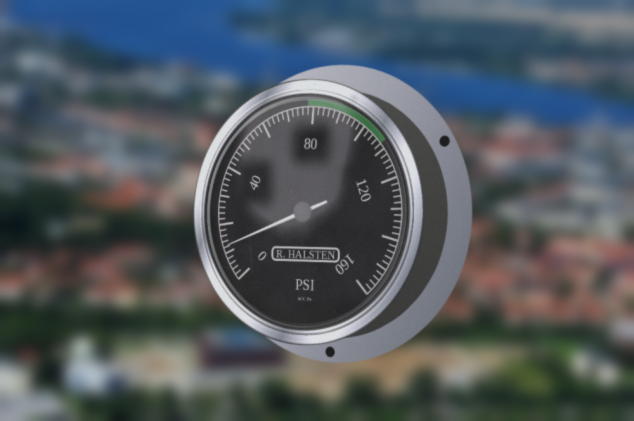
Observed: 12 psi
